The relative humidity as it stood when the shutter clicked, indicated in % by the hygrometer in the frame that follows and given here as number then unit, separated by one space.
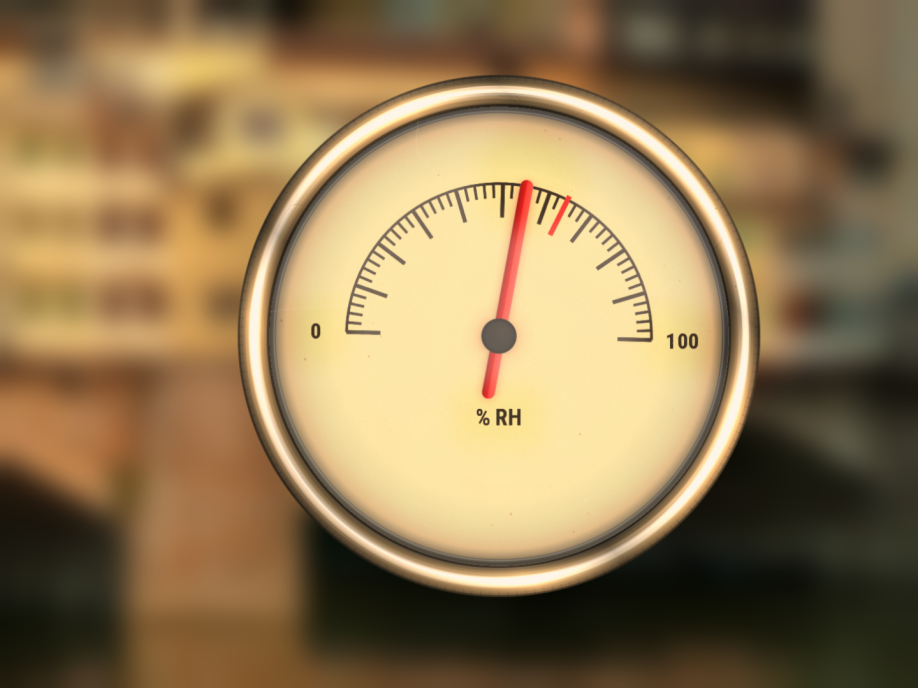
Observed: 55 %
